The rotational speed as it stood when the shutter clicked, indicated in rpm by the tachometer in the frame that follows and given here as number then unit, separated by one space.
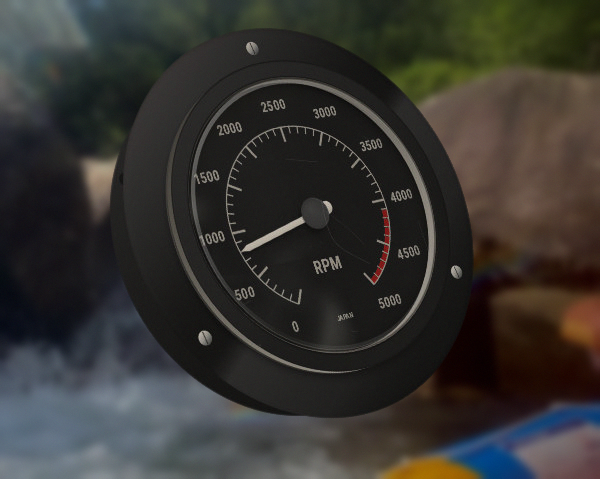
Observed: 800 rpm
